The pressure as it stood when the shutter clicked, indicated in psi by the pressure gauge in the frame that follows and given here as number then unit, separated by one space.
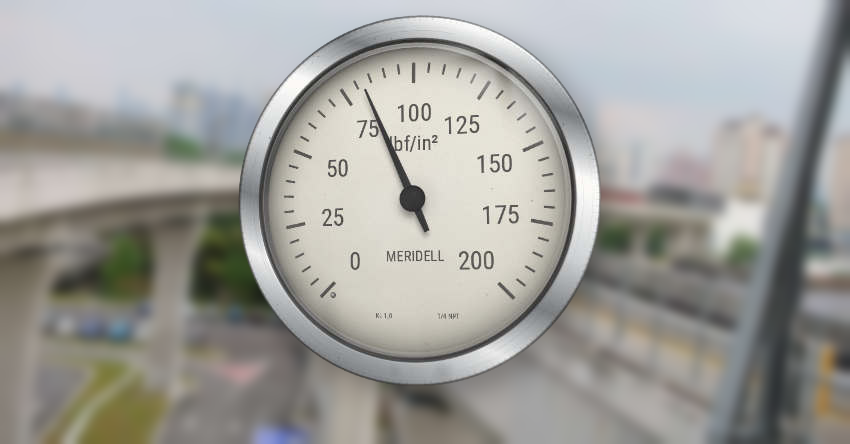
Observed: 82.5 psi
